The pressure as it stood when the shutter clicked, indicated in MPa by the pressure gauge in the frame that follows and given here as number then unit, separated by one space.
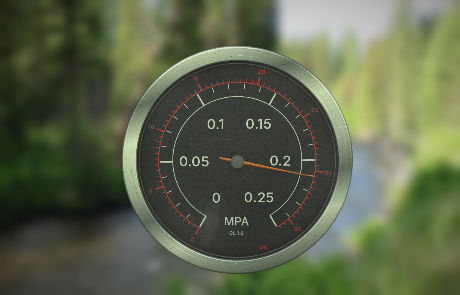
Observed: 0.21 MPa
